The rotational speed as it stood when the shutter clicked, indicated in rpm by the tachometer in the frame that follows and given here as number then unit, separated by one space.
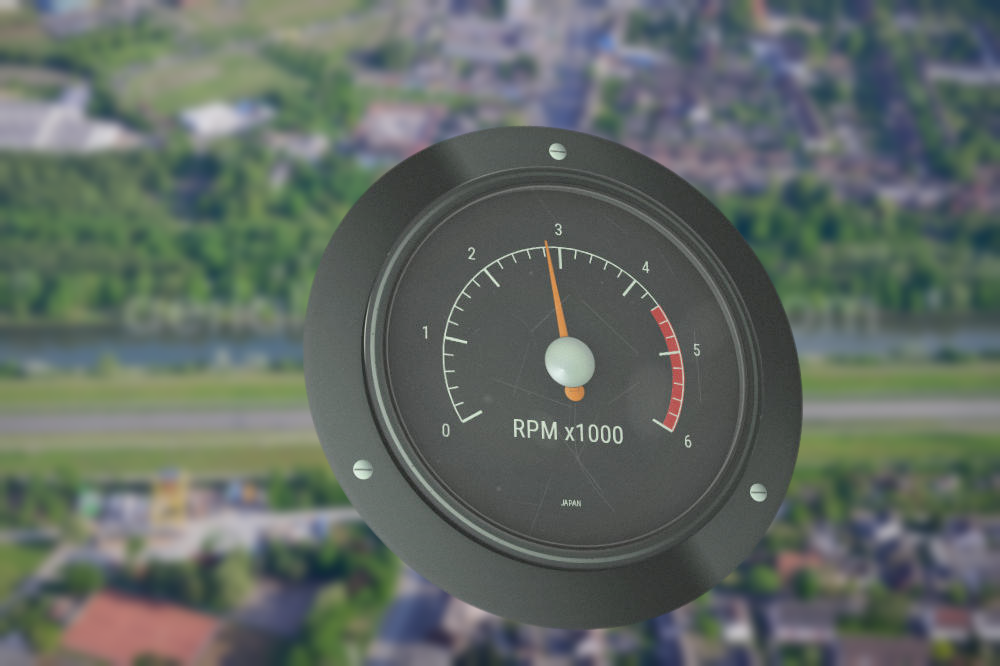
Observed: 2800 rpm
